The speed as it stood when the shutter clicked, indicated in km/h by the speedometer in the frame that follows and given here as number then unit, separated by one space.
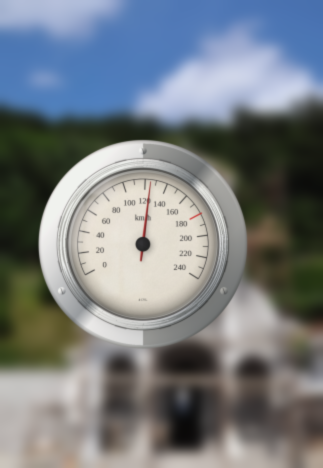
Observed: 125 km/h
